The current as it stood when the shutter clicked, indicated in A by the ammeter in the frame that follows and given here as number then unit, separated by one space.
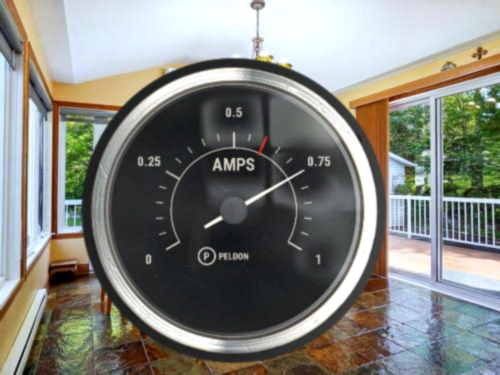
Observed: 0.75 A
